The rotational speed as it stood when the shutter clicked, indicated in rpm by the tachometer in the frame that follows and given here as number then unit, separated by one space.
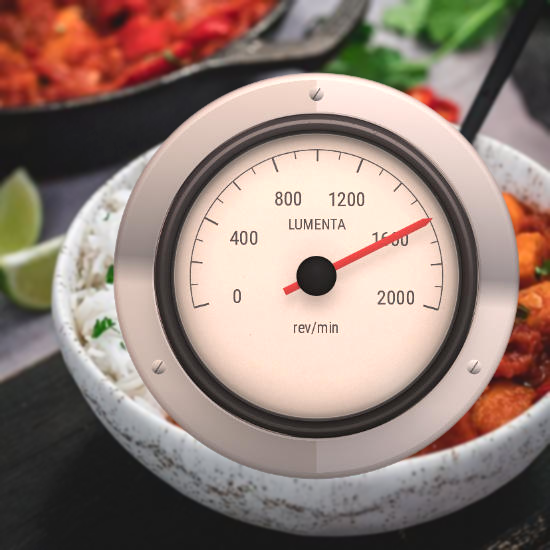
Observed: 1600 rpm
